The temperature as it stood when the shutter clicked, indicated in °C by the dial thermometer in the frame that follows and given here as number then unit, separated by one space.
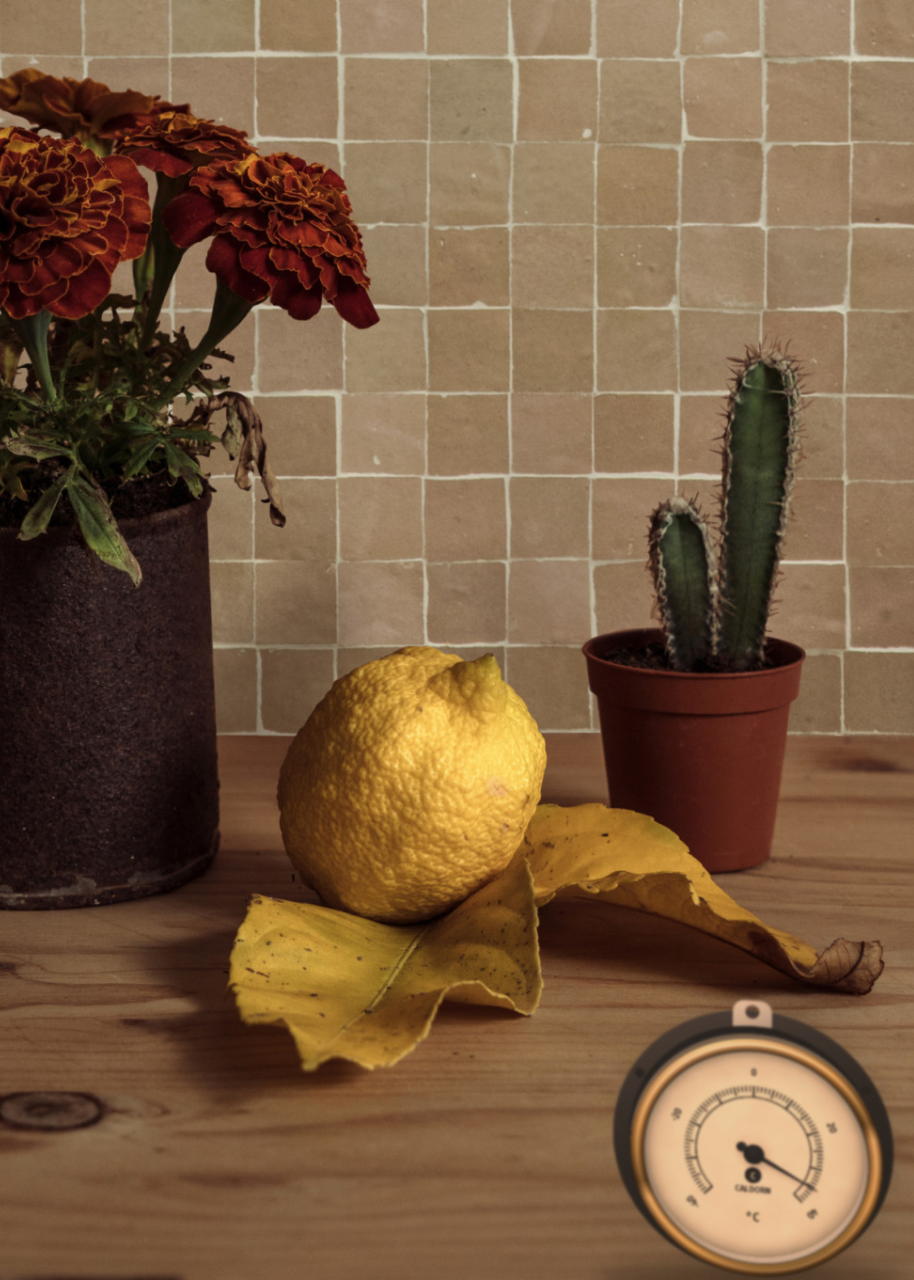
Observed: 35 °C
